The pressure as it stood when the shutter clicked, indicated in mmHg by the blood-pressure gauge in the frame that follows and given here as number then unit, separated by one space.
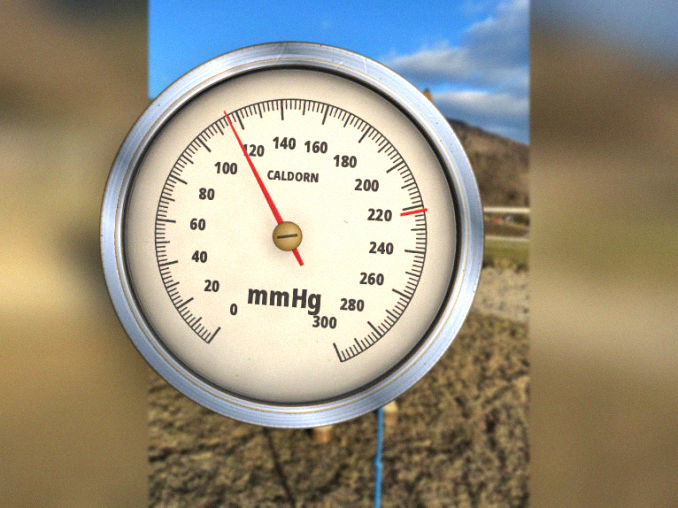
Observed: 116 mmHg
